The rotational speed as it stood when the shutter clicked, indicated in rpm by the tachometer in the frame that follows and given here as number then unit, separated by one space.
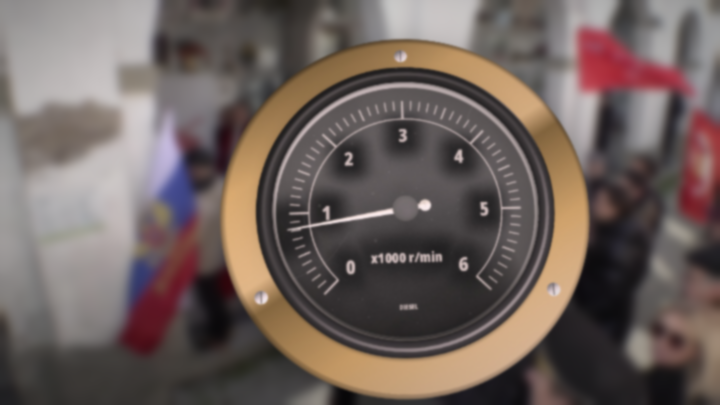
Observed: 800 rpm
